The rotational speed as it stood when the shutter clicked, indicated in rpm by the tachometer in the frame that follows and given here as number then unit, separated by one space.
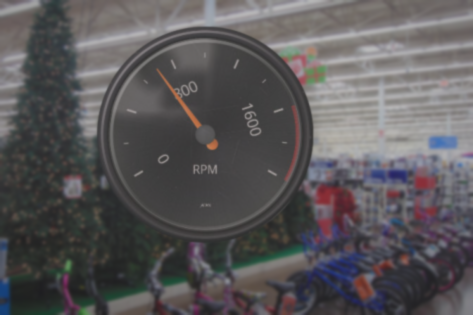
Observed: 700 rpm
